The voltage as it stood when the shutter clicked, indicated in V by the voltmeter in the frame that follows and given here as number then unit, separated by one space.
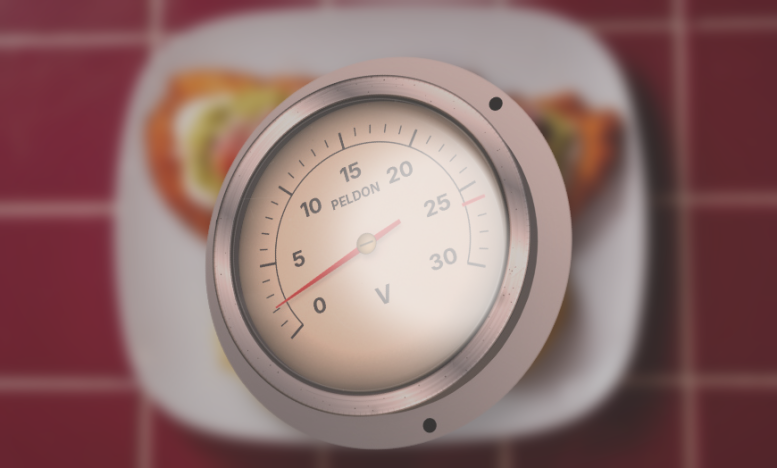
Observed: 2 V
